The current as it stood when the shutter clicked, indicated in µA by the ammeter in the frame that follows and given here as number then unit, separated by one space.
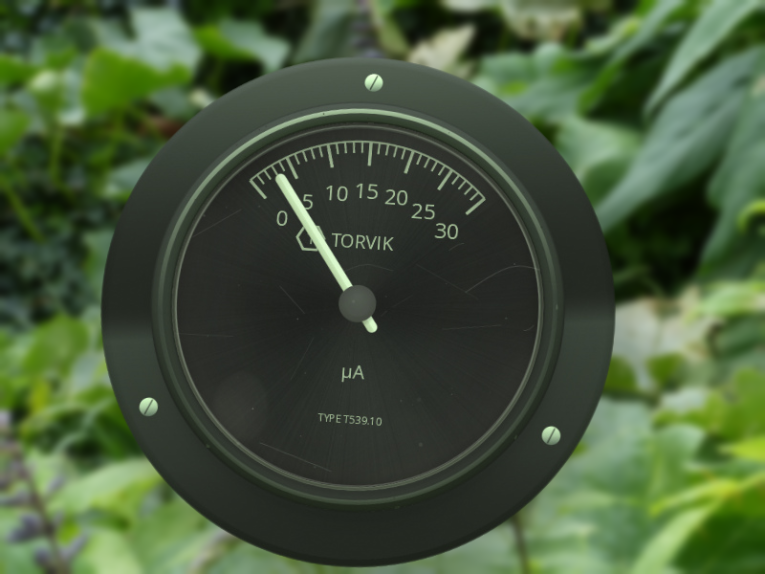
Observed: 3 µA
